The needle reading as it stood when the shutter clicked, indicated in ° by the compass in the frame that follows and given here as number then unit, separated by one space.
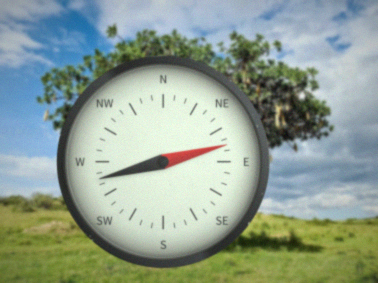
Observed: 75 °
